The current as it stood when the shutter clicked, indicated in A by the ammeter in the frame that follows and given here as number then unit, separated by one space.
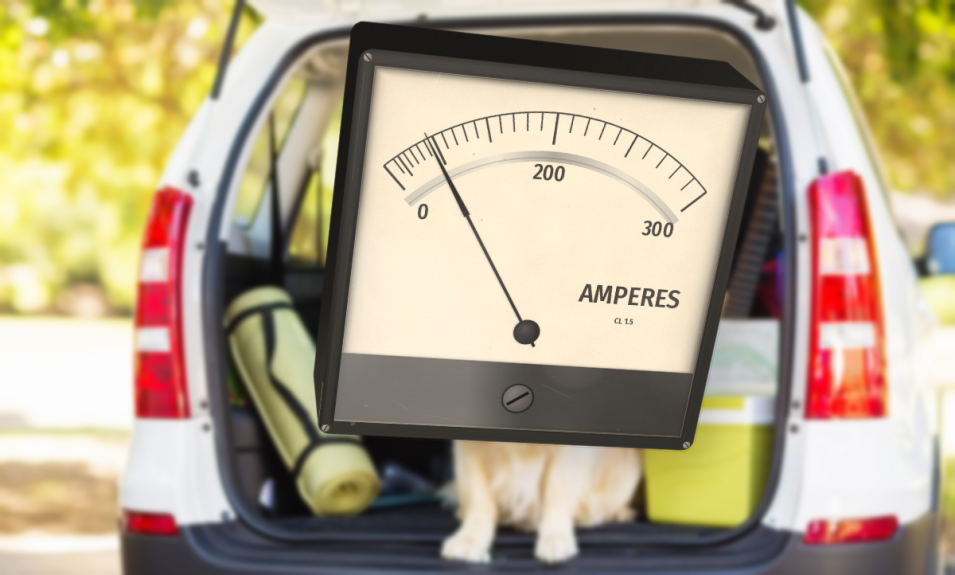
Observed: 95 A
